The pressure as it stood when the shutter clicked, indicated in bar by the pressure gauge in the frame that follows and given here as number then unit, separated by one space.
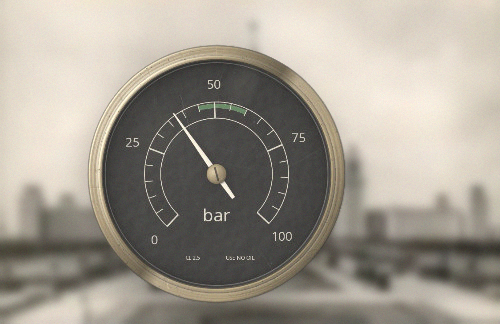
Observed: 37.5 bar
